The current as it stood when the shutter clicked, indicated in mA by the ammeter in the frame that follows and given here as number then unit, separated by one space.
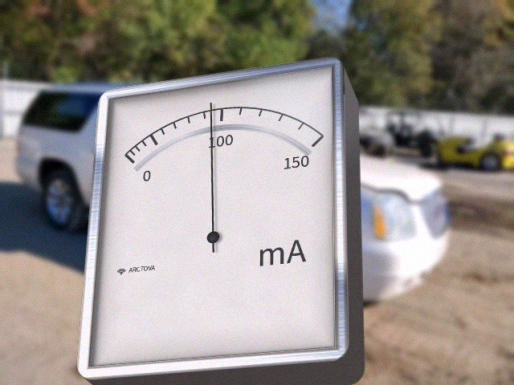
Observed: 95 mA
